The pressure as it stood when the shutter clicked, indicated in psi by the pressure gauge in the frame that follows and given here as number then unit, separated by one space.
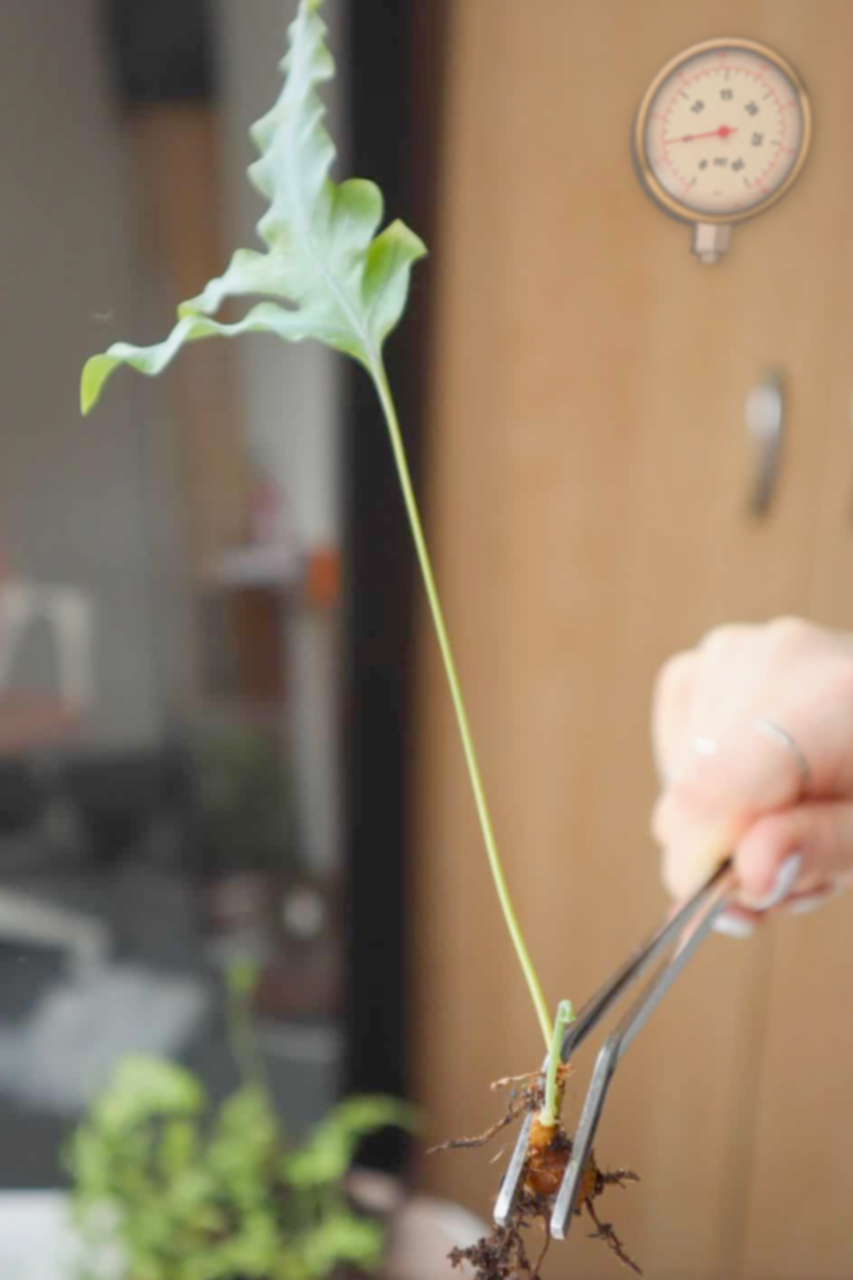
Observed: 5 psi
